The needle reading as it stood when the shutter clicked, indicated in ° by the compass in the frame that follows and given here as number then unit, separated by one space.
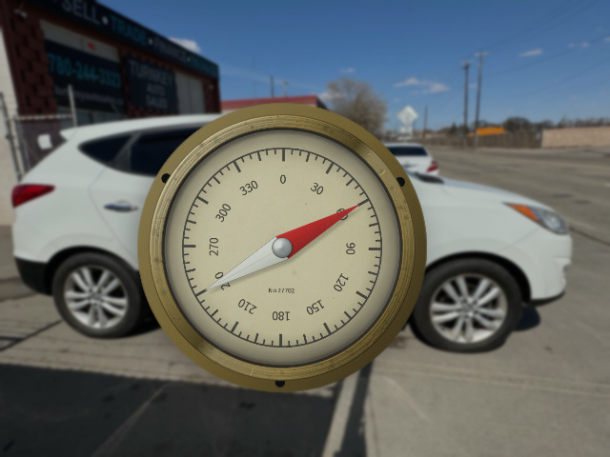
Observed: 60 °
